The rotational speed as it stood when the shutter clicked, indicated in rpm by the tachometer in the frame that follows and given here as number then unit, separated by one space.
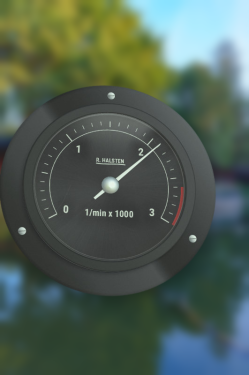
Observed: 2100 rpm
